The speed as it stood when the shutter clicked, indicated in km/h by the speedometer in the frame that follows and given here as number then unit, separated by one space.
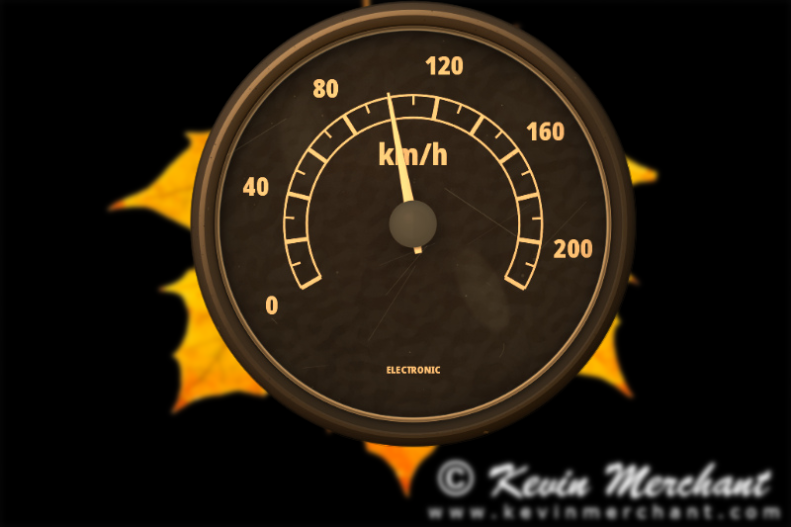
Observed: 100 km/h
